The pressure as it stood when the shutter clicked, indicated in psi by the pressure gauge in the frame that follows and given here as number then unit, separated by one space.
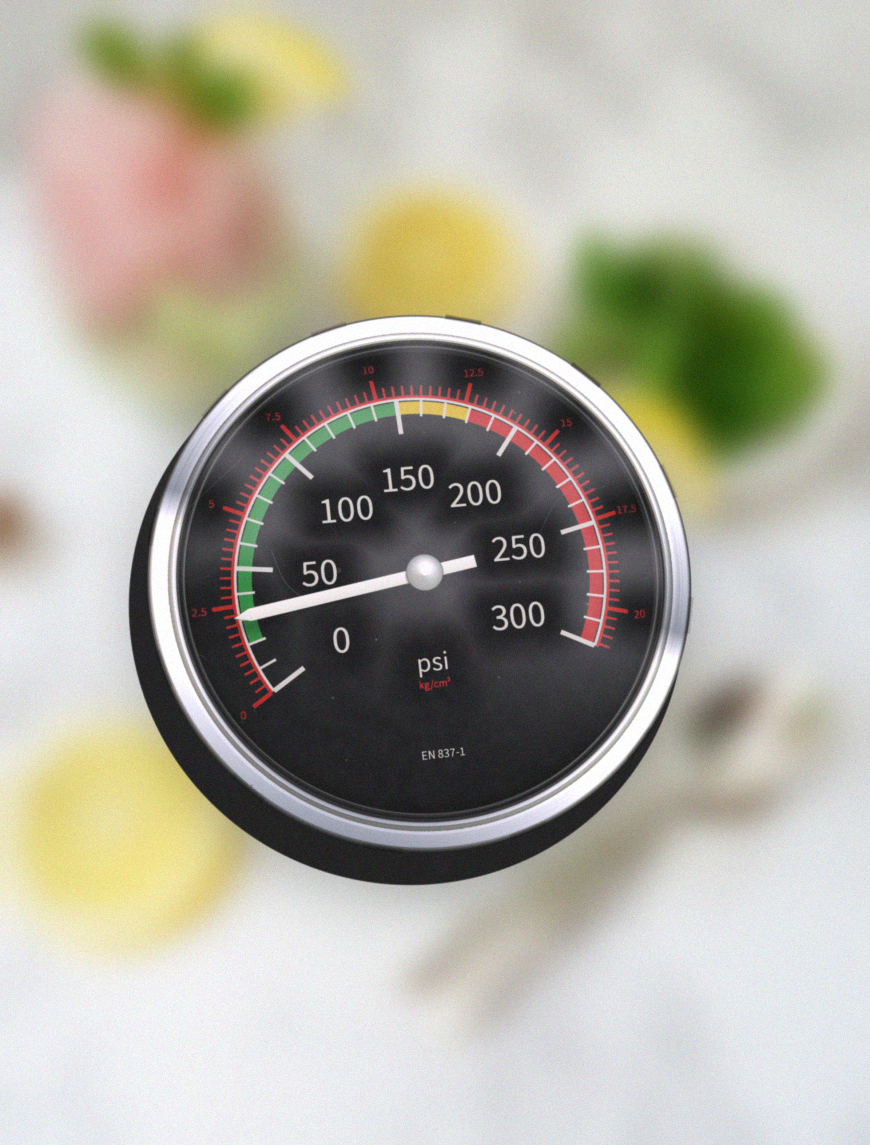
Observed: 30 psi
